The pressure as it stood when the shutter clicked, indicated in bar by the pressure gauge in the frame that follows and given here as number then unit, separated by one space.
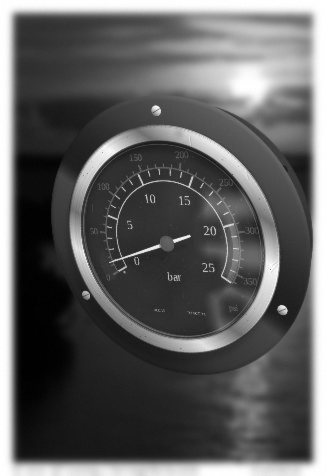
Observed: 1 bar
